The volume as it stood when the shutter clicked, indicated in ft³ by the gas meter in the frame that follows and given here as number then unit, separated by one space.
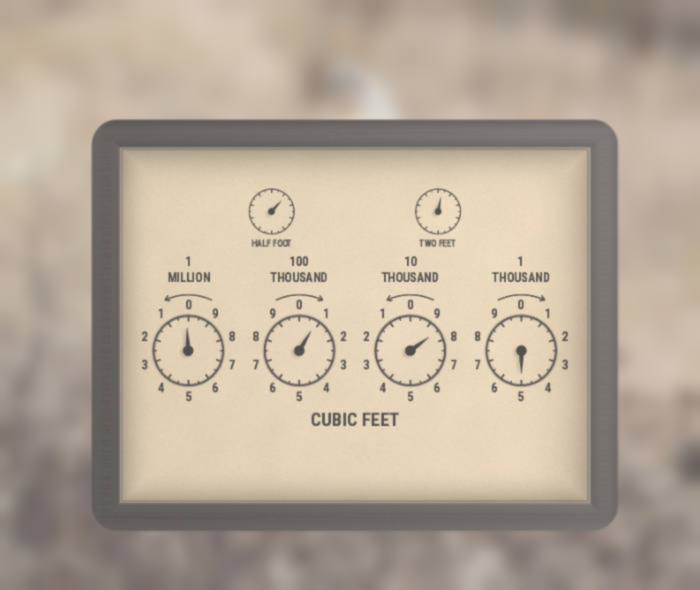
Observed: 8500 ft³
